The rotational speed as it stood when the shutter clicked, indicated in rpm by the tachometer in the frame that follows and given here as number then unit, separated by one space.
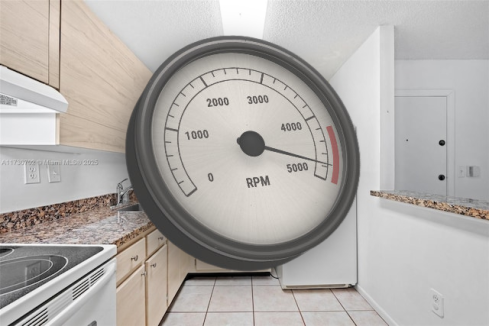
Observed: 4800 rpm
